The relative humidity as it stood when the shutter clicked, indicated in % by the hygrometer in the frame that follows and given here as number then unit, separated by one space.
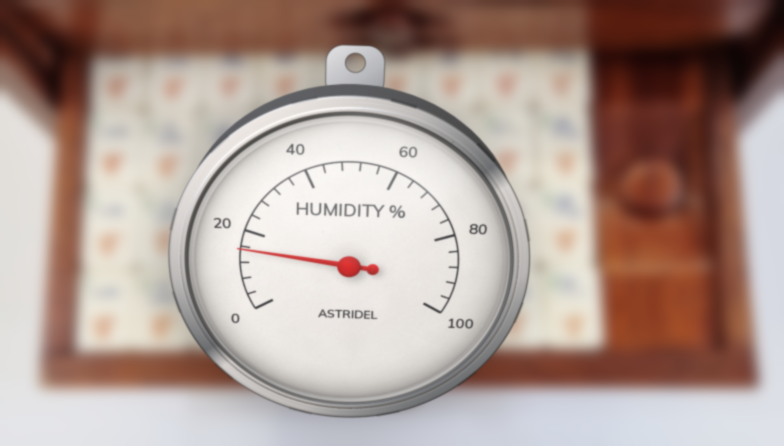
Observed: 16 %
